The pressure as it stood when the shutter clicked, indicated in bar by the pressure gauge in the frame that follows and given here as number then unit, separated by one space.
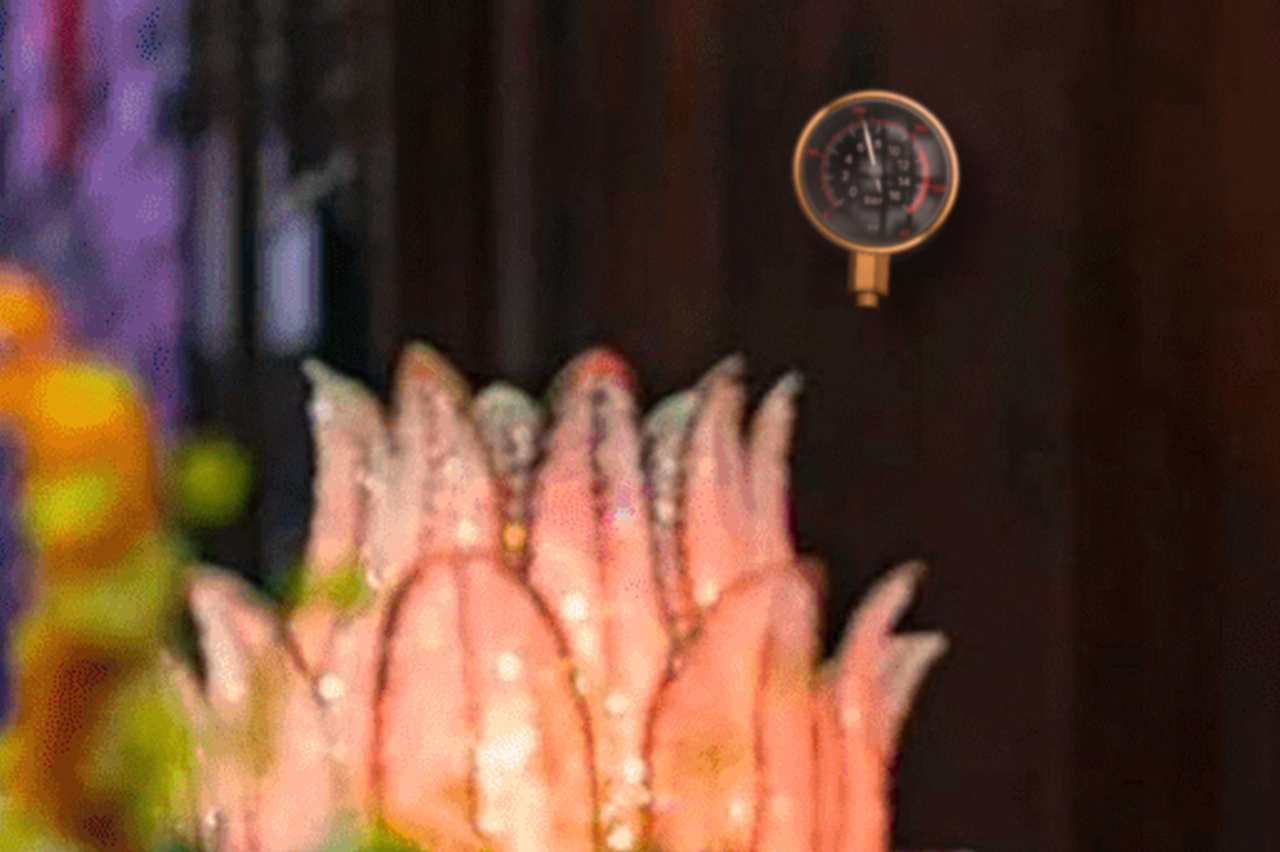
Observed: 7 bar
